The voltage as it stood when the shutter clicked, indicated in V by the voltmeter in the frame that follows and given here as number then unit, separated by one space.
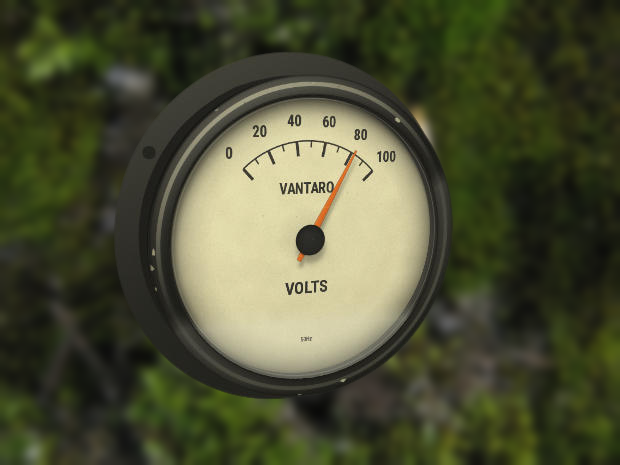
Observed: 80 V
